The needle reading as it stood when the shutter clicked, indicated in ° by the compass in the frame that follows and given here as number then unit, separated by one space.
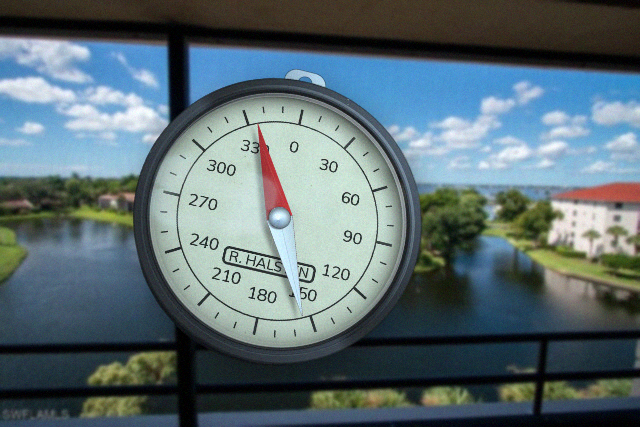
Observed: 335 °
